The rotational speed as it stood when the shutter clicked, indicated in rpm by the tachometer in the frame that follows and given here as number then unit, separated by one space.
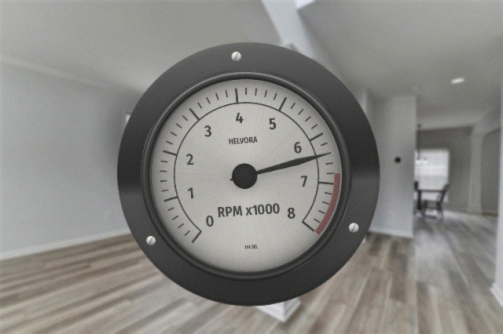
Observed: 6400 rpm
